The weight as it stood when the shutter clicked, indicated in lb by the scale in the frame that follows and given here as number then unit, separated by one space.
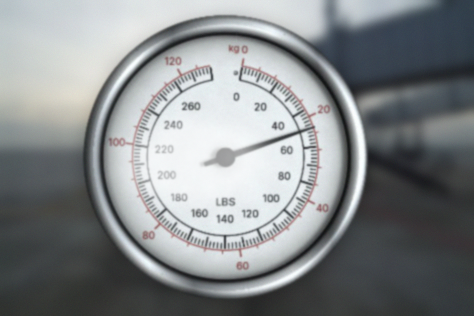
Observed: 50 lb
